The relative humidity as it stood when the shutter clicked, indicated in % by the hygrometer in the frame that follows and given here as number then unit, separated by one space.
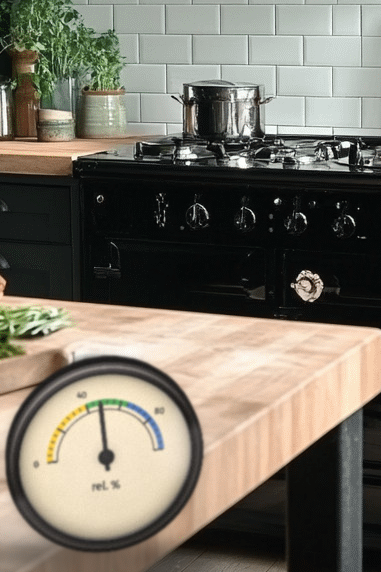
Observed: 48 %
